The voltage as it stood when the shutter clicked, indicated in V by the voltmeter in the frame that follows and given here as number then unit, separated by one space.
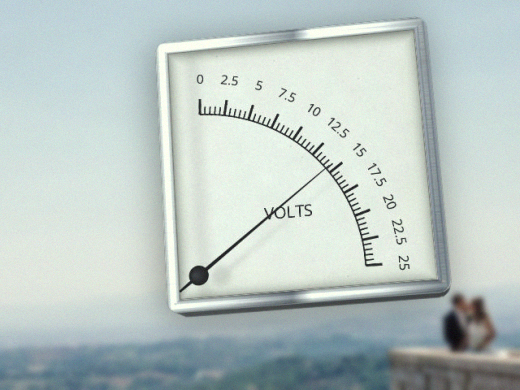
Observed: 14.5 V
